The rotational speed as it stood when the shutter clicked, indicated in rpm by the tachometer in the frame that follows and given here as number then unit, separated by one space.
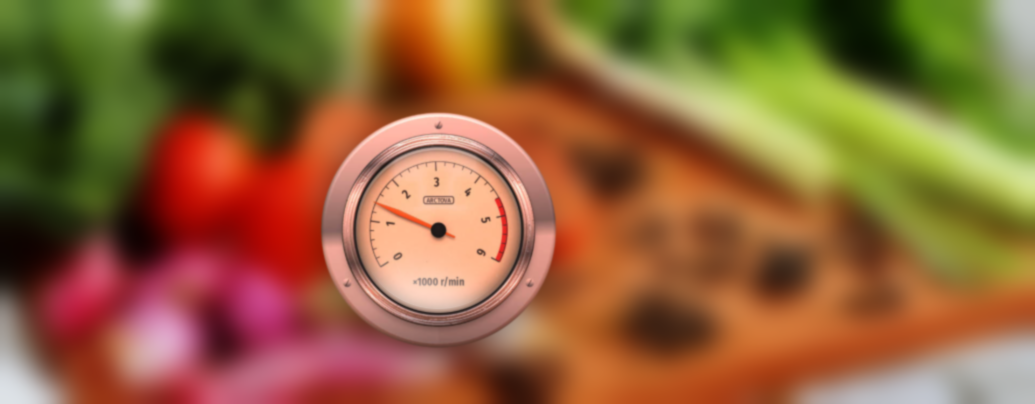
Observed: 1400 rpm
